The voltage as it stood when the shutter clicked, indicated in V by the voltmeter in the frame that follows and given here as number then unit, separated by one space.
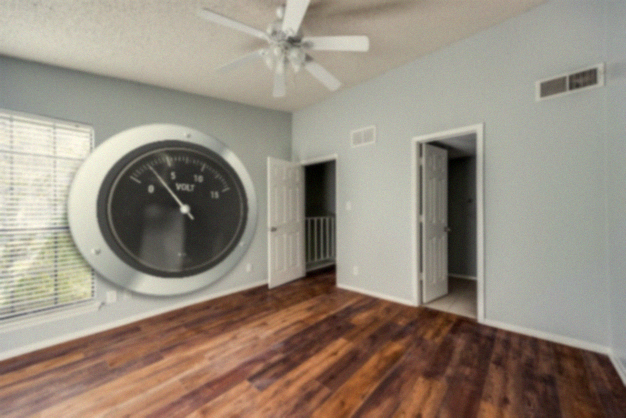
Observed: 2.5 V
